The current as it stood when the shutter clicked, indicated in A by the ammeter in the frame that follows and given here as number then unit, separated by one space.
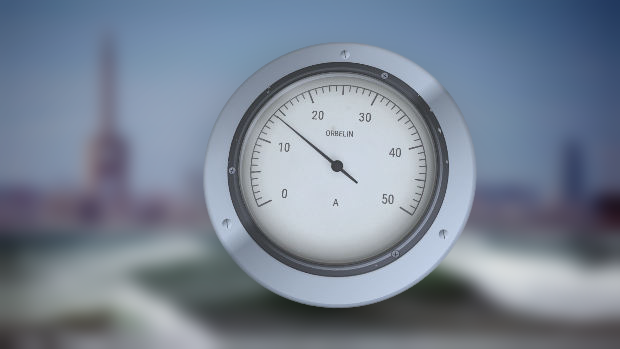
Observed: 14 A
